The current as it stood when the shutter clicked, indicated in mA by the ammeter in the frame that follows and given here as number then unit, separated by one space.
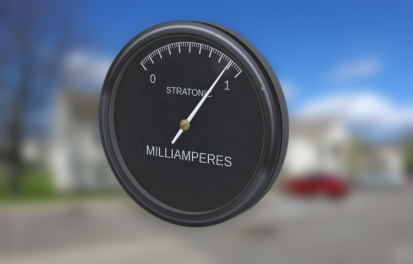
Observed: 0.9 mA
